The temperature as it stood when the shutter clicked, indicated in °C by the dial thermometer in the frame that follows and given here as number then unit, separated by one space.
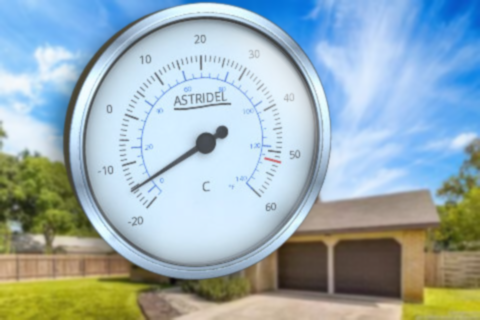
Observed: -15 °C
